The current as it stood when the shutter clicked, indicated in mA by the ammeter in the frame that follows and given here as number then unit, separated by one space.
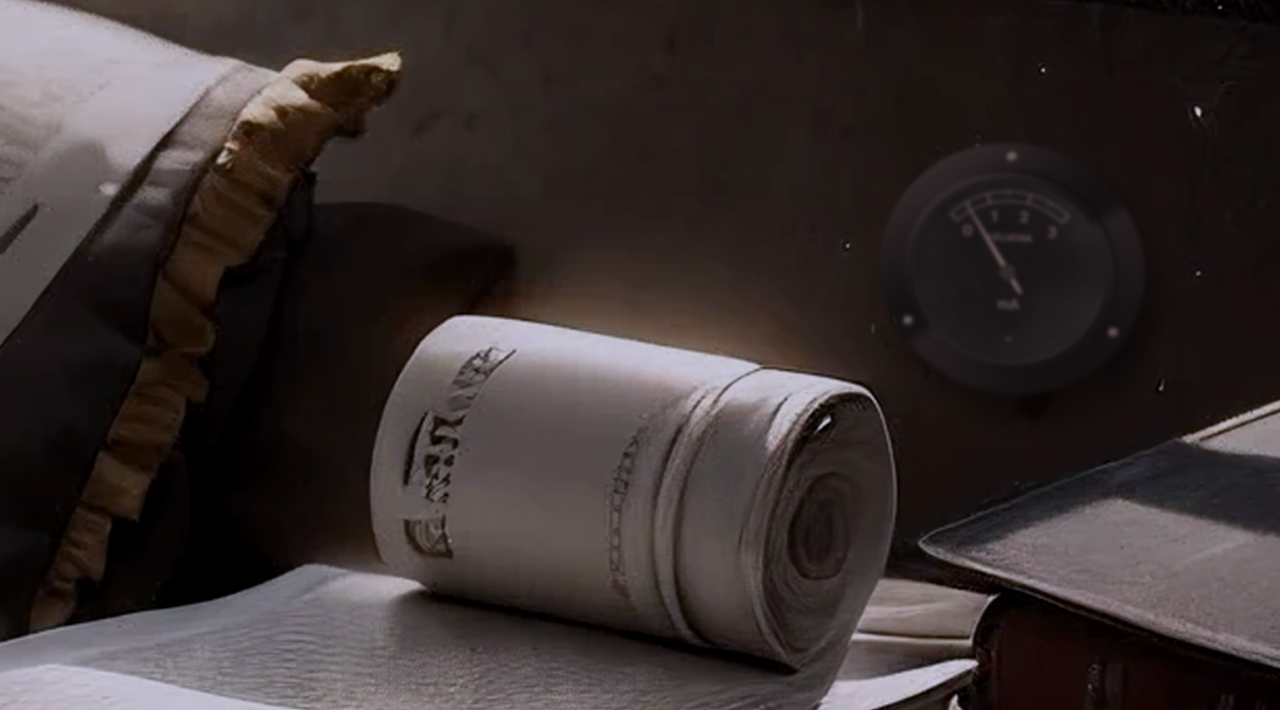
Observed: 0.5 mA
